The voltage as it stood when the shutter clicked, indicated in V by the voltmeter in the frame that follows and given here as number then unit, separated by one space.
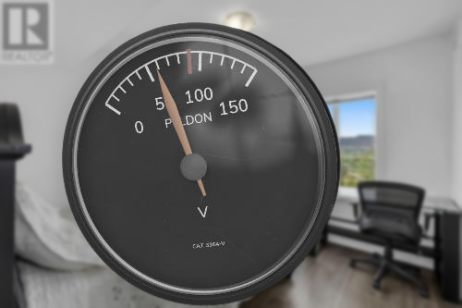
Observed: 60 V
